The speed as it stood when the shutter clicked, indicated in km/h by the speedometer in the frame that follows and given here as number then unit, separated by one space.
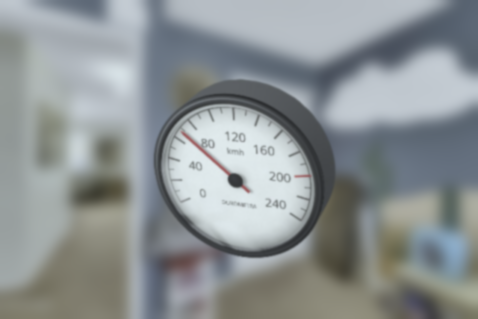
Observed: 70 km/h
